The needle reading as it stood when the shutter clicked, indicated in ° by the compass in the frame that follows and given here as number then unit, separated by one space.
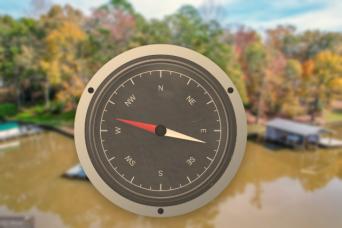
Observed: 285 °
